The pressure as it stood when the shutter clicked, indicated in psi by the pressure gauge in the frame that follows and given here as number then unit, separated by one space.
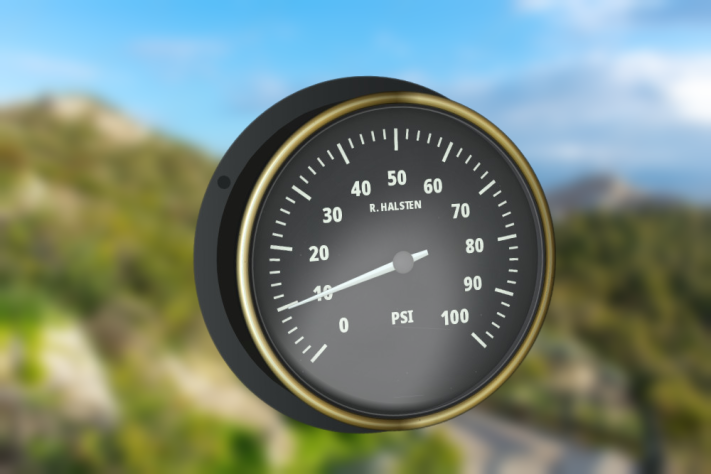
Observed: 10 psi
